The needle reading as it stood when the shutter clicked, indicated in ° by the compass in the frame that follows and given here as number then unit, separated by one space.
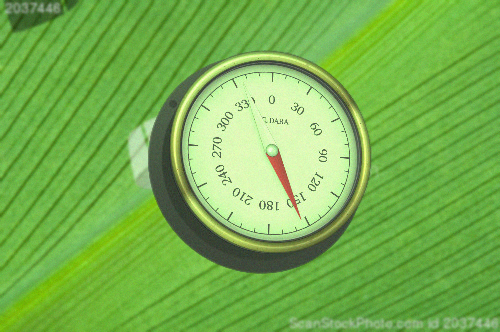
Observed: 155 °
